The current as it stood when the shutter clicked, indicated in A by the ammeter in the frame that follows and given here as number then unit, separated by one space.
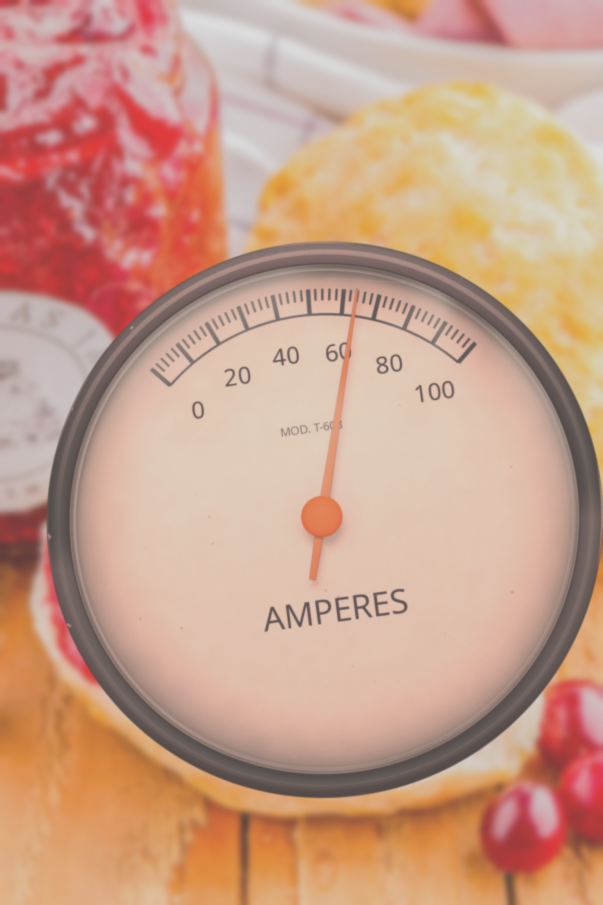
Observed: 64 A
